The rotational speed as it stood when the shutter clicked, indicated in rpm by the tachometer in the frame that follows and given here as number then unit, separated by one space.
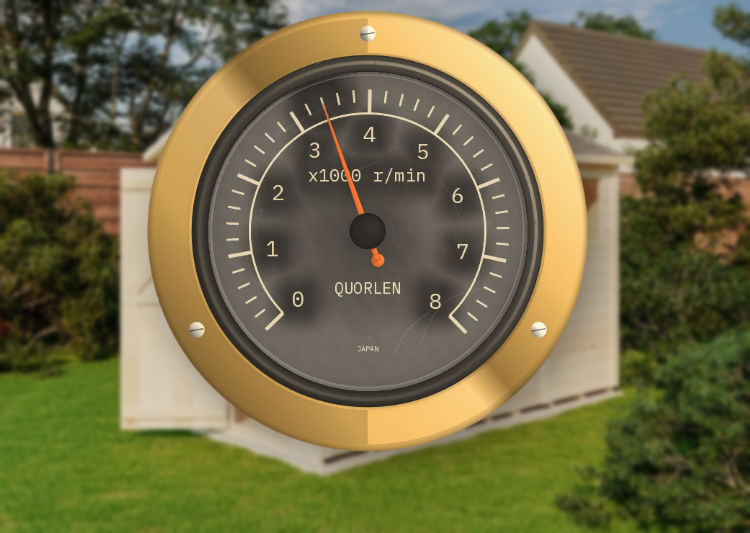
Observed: 3400 rpm
